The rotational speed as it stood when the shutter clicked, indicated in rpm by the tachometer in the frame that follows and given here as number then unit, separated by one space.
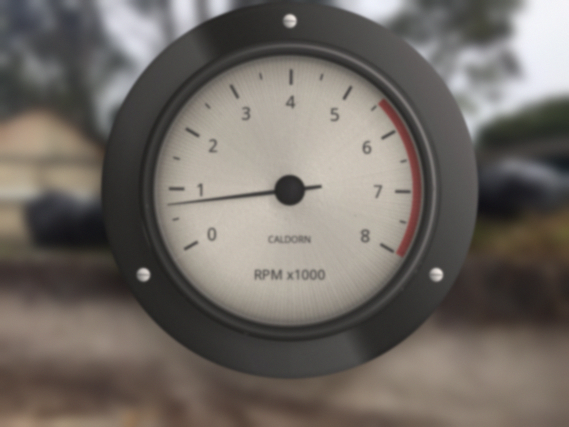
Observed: 750 rpm
